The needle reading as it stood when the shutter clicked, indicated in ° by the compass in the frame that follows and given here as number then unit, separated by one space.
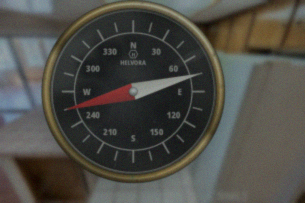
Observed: 255 °
